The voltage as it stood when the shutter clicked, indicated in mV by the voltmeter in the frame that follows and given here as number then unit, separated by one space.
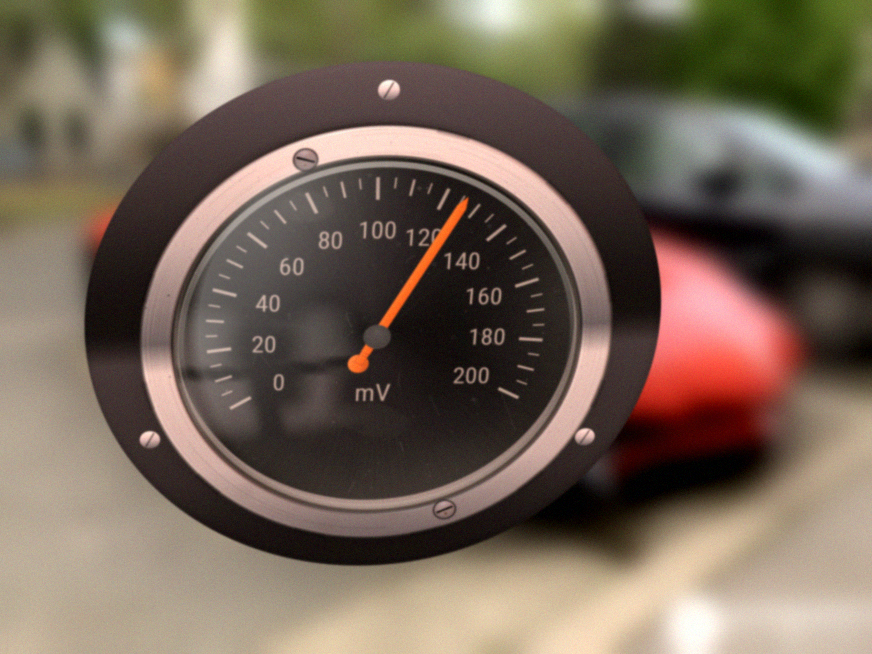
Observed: 125 mV
